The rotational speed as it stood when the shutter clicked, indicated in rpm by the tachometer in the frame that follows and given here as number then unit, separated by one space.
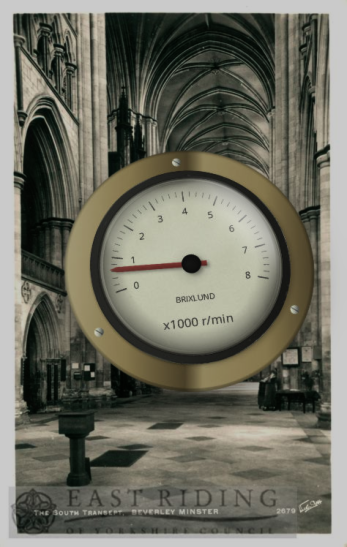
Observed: 600 rpm
